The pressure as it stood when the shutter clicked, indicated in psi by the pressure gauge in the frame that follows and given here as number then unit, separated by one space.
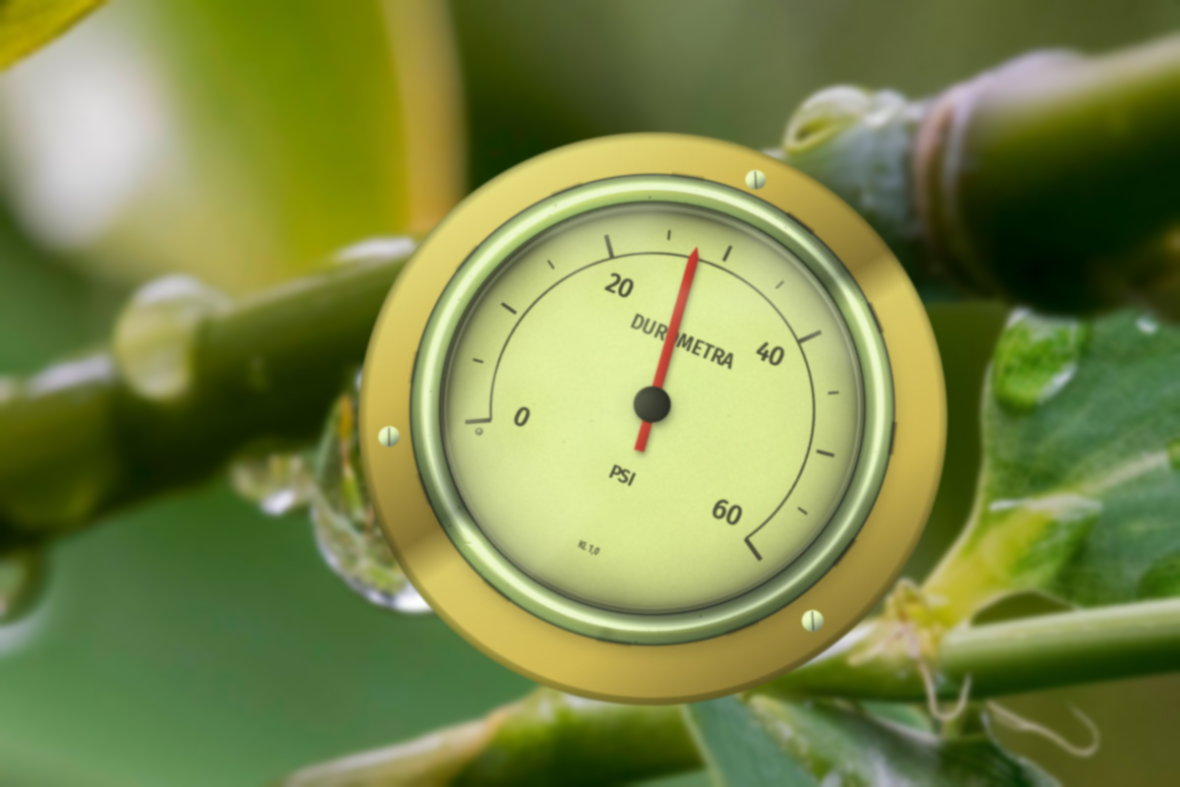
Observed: 27.5 psi
